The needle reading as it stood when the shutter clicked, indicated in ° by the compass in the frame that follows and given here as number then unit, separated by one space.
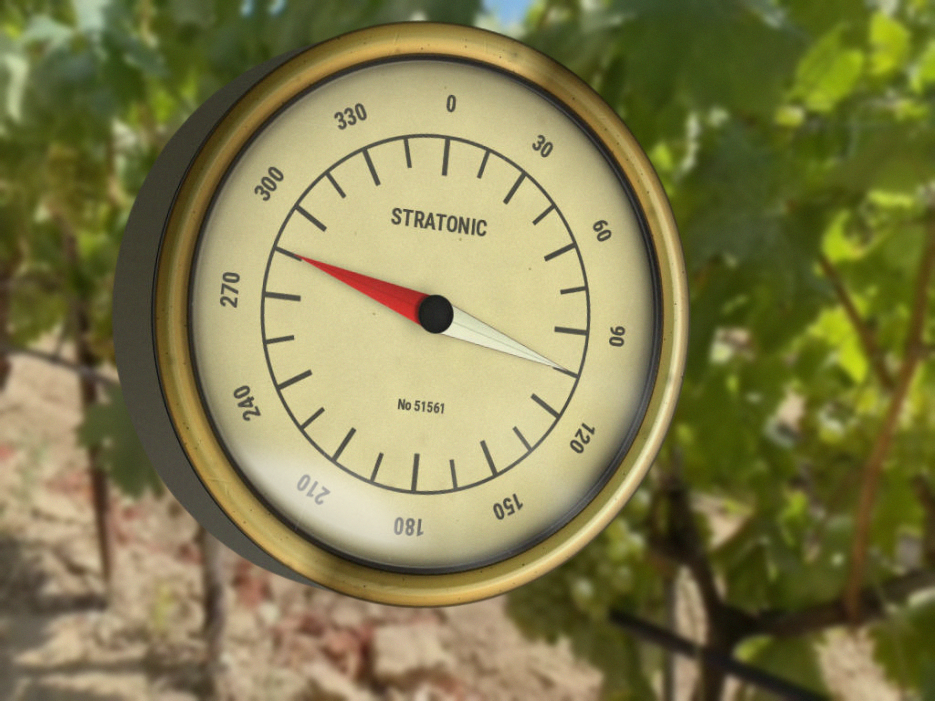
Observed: 285 °
